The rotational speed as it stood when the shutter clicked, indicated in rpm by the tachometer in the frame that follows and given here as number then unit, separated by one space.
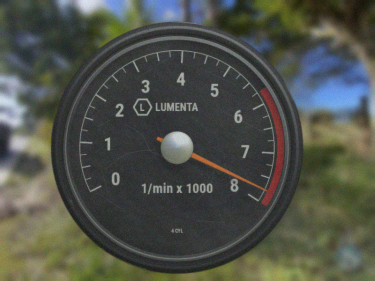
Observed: 7750 rpm
